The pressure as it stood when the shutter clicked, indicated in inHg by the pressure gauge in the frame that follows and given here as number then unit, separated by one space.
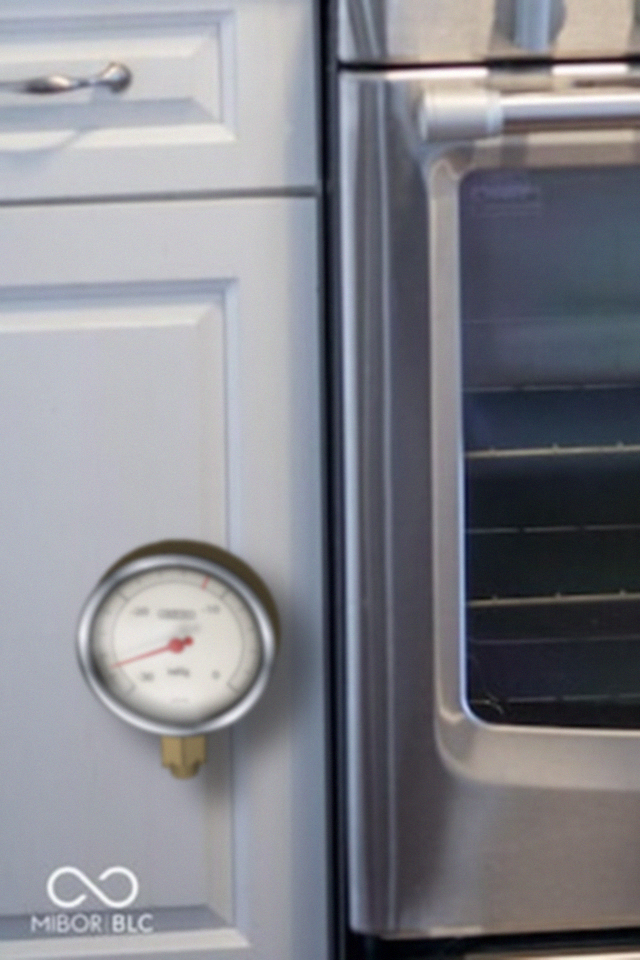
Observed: -27 inHg
